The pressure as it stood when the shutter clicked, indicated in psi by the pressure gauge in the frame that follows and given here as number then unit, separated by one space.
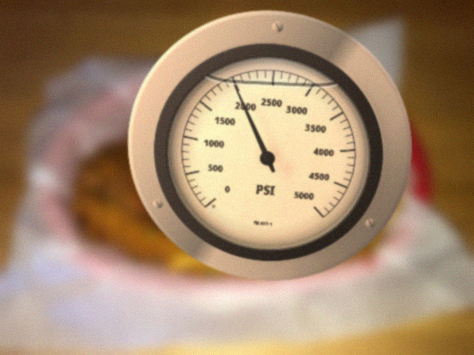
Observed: 2000 psi
